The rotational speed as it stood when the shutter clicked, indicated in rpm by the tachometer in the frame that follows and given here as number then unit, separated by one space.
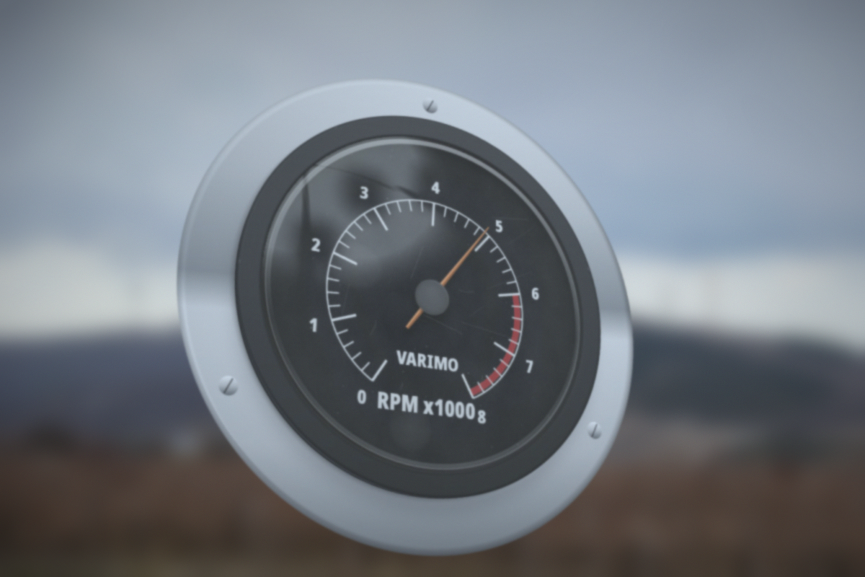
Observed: 4900 rpm
